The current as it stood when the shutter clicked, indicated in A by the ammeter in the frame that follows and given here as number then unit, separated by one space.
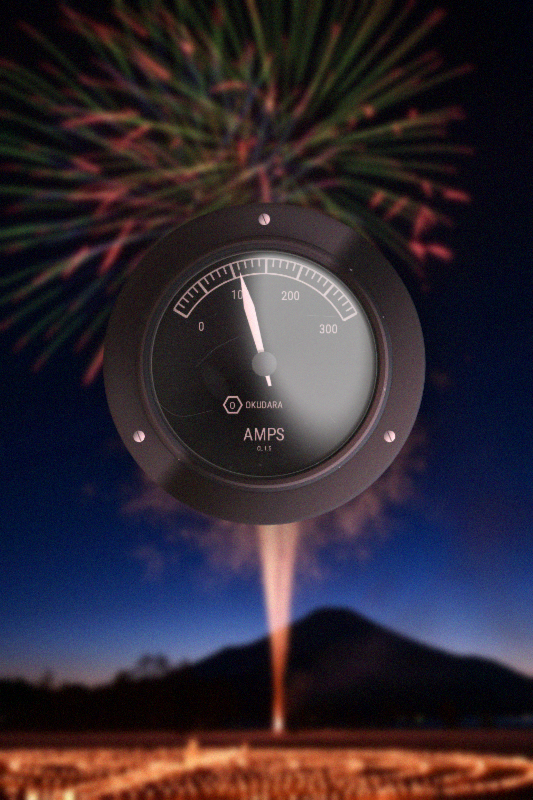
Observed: 110 A
